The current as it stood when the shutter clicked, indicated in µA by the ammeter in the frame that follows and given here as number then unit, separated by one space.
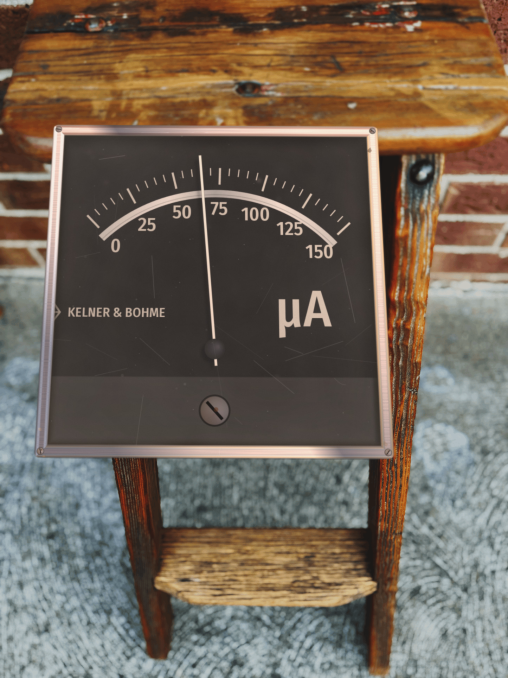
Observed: 65 µA
